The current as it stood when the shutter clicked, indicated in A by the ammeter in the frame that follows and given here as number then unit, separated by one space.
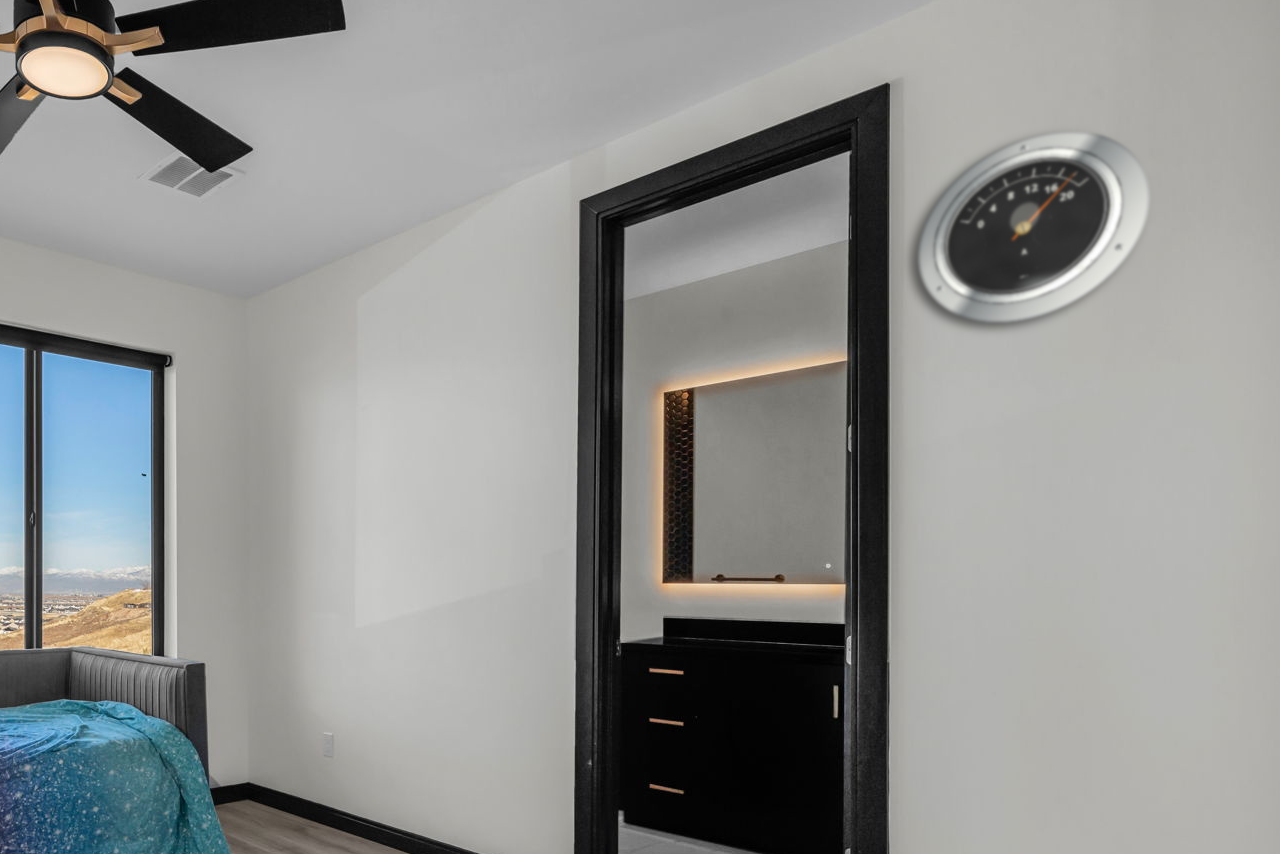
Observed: 18 A
